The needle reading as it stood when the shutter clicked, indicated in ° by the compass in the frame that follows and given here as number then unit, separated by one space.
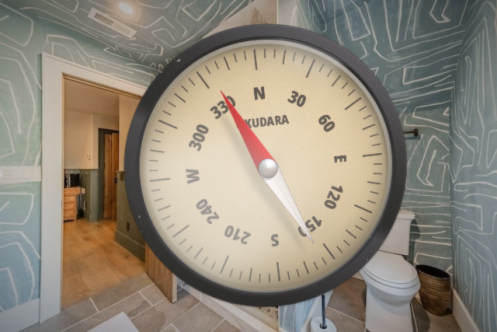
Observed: 335 °
